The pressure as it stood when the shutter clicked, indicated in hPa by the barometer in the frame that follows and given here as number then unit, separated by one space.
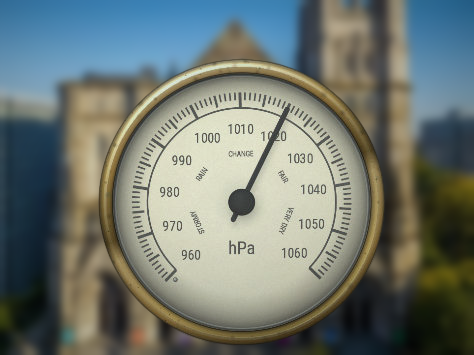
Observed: 1020 hPa
